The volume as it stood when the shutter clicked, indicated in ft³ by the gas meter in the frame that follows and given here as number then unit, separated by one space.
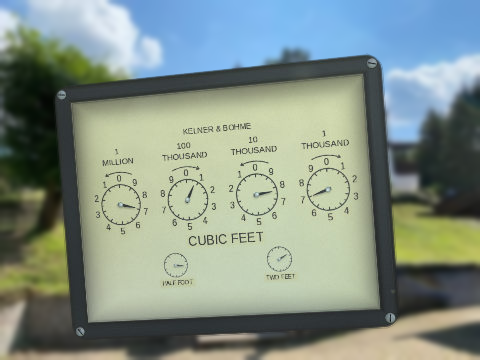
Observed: 707700 ft³
